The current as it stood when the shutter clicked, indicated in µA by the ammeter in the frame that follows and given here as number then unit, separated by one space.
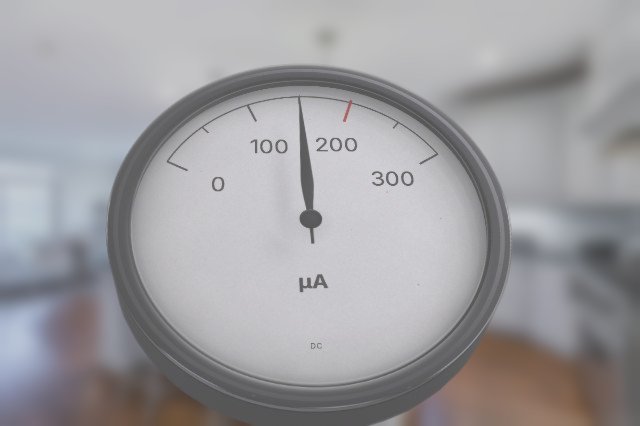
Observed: 150 µA
